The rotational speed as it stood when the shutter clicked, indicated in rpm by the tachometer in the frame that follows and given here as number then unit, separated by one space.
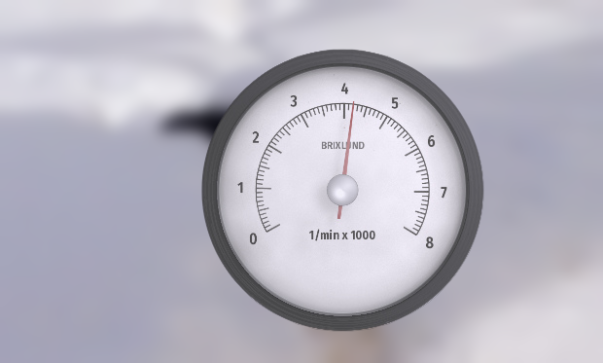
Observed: 4200 rpm
